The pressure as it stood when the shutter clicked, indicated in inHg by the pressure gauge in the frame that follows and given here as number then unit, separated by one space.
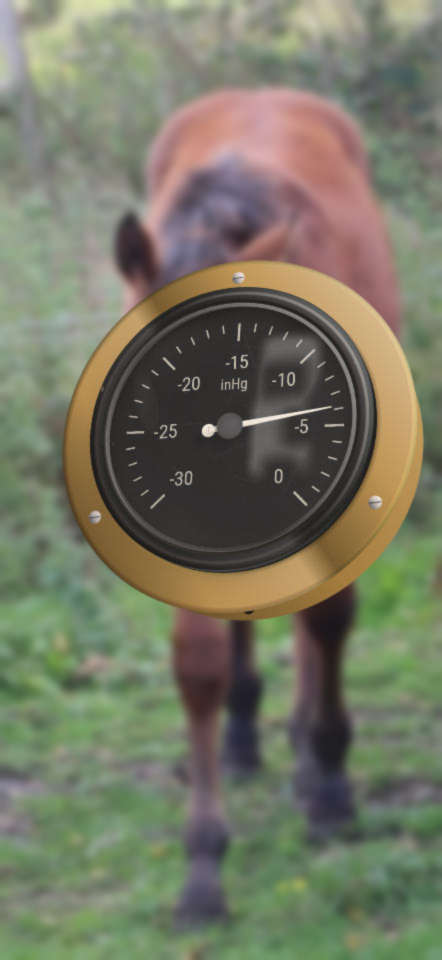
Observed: -6 inHg
